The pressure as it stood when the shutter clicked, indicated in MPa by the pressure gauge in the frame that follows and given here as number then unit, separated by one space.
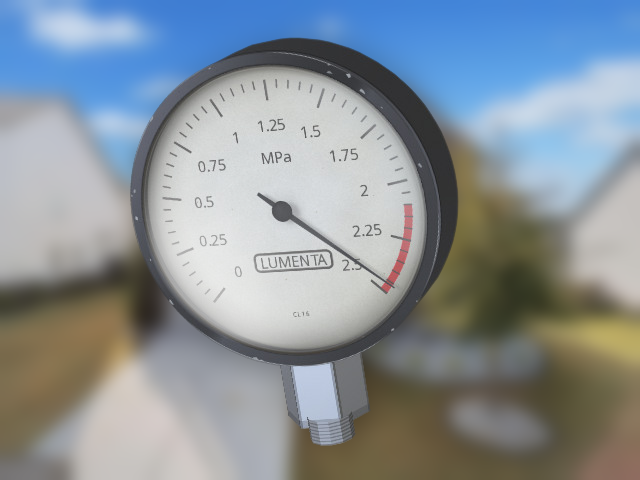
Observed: 2.45 MPa
